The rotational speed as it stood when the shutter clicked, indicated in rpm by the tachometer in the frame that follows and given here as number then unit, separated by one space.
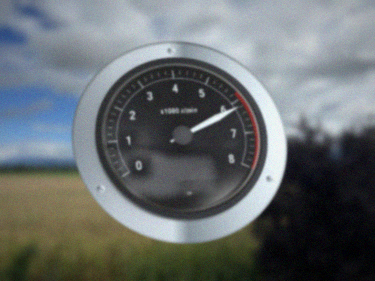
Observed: 6200 rpm
